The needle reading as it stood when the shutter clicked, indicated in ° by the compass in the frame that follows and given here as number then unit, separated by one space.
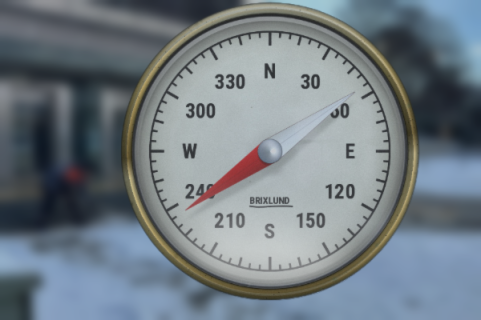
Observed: 235 °
